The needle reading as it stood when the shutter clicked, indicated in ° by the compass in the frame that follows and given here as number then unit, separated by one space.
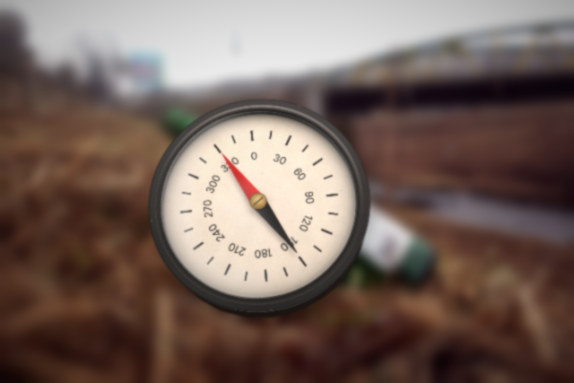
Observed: 330 °
